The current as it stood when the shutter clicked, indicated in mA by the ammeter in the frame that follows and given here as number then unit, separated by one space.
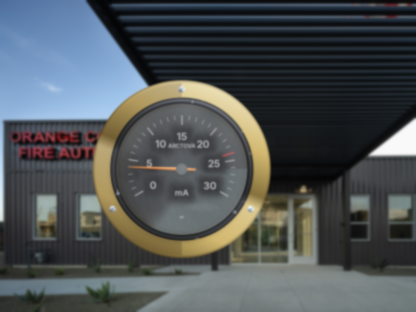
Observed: 4 mA
